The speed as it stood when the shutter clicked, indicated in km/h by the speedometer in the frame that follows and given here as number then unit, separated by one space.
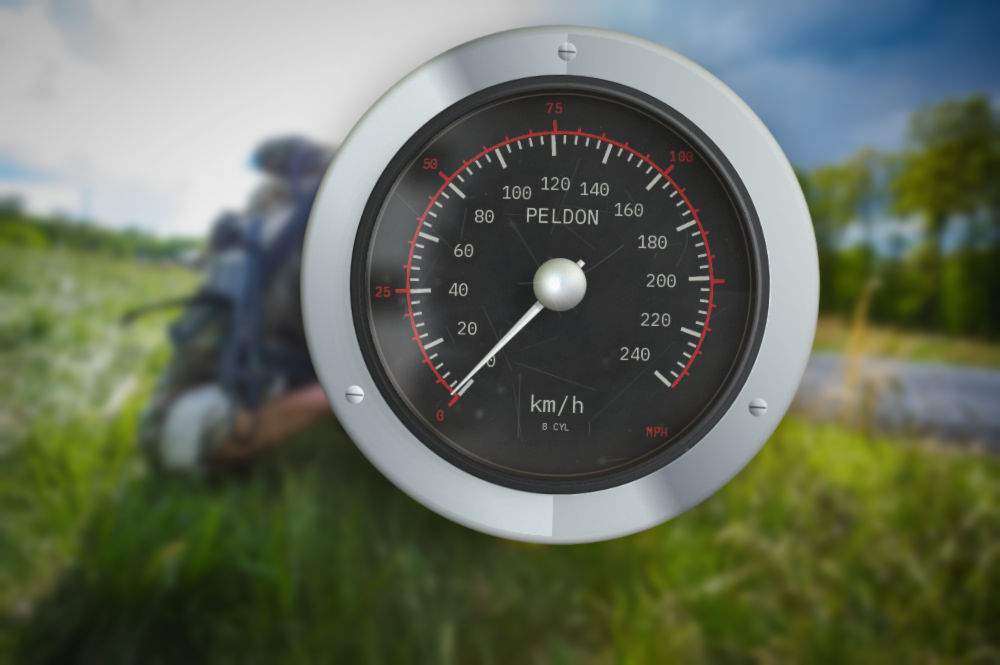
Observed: 2 km/h
